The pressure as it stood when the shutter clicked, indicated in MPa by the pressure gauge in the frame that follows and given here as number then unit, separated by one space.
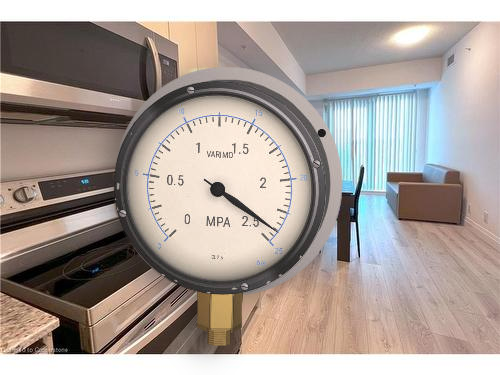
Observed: 2.4 MPa
